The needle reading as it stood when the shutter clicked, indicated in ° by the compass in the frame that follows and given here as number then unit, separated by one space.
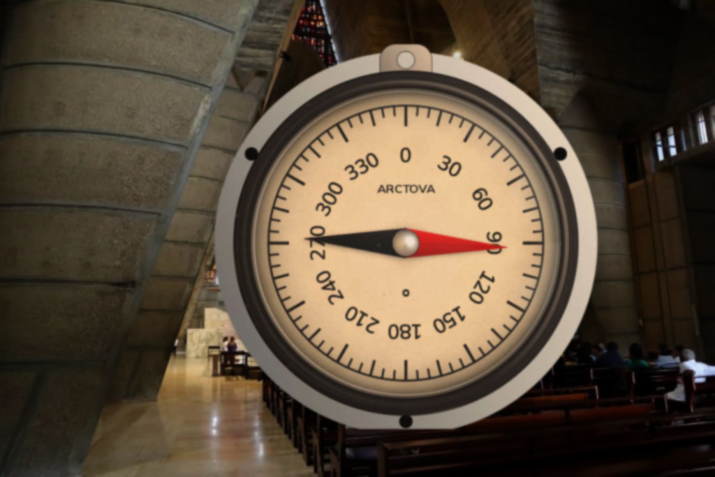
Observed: 92.5 °
